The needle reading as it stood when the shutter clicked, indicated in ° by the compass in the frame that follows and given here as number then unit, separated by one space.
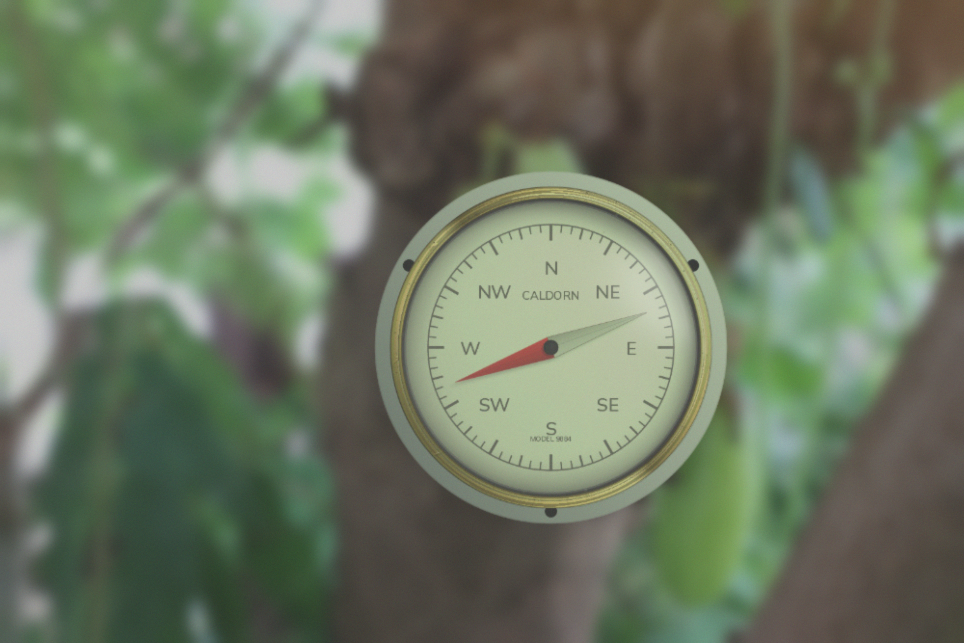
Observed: 250 °
